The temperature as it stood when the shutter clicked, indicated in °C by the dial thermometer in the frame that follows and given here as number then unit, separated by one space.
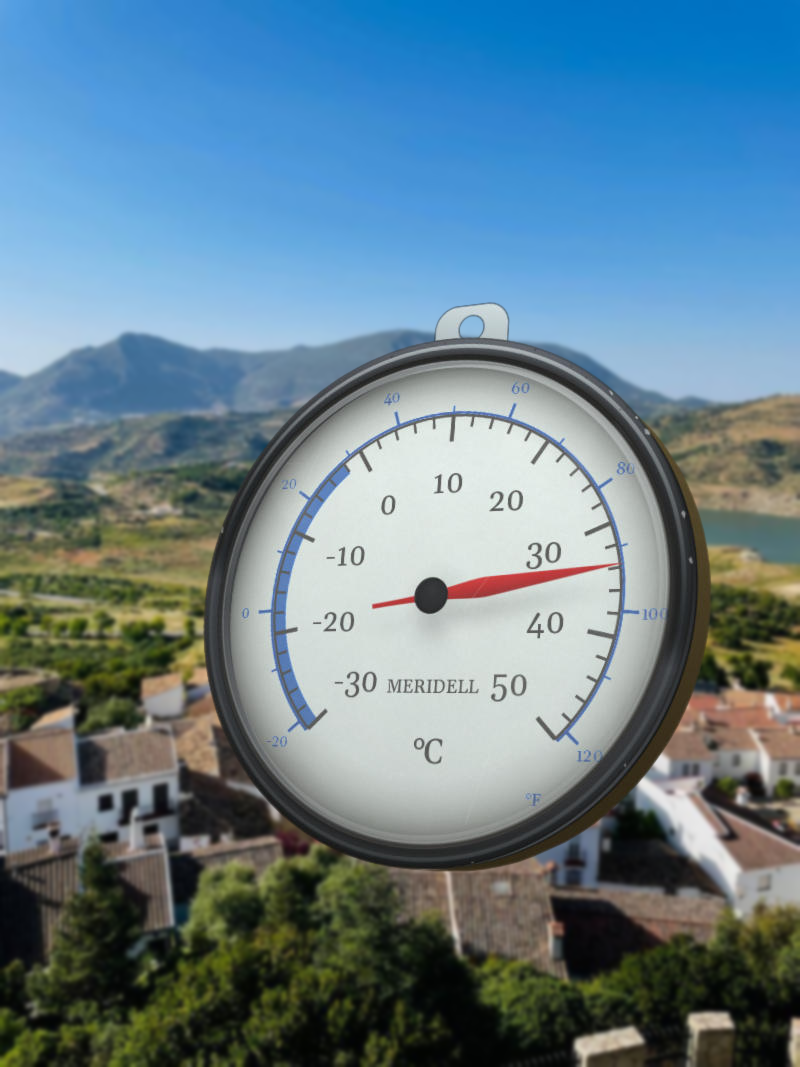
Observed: 34 °C
